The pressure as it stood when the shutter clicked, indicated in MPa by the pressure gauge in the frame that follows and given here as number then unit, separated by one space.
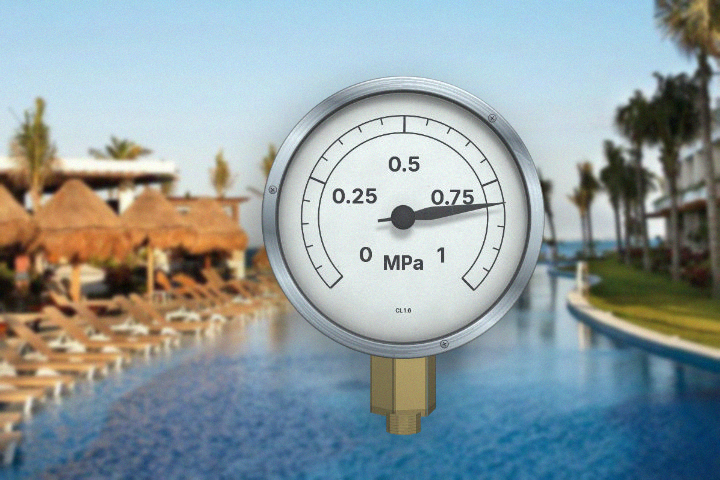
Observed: 0.8 MPa
